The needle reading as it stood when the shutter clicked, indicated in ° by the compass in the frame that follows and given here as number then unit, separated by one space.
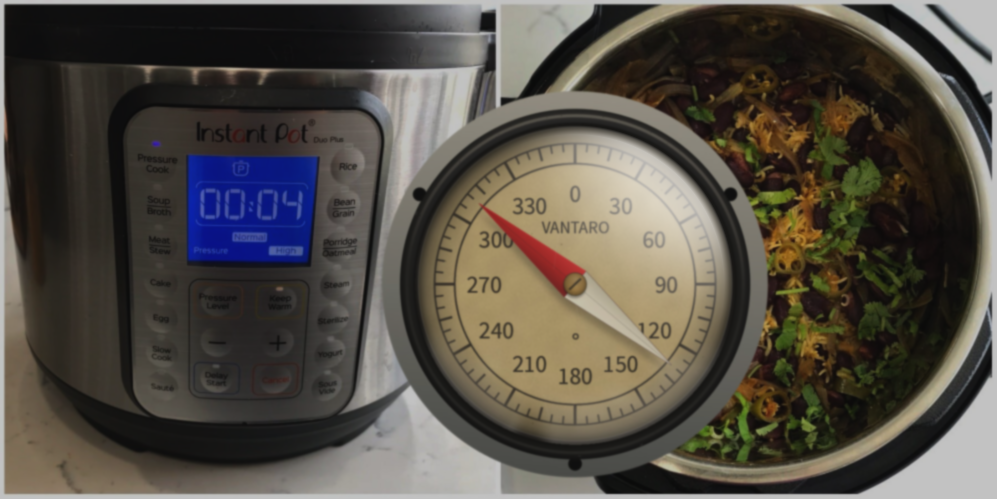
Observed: 310 °
